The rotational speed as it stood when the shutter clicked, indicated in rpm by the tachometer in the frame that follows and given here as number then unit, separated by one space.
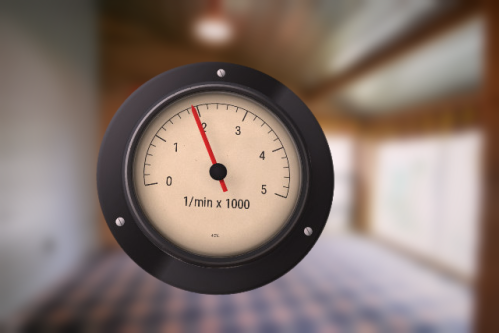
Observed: 1900 rpm
